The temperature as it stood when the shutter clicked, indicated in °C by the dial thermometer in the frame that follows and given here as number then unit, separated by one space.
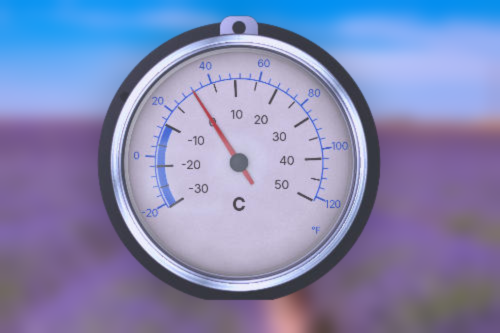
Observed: 0 °C
